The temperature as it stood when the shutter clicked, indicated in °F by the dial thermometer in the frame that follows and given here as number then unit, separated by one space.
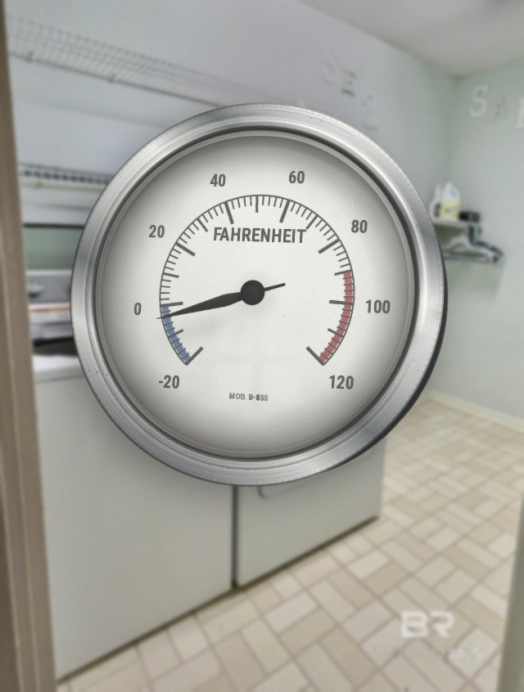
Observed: -4 °F
